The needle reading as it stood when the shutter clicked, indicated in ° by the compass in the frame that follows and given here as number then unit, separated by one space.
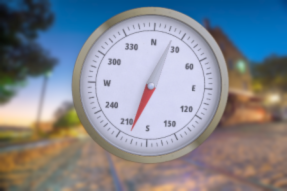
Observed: 200 °
